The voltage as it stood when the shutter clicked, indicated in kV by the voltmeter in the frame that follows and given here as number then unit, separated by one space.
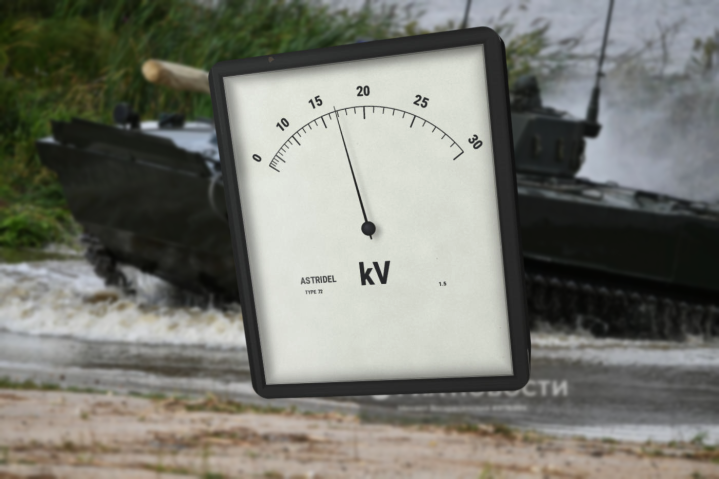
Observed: 17 kV
